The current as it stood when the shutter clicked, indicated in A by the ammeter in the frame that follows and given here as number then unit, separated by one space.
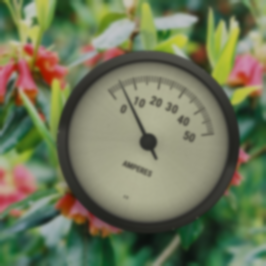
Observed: 5 A
